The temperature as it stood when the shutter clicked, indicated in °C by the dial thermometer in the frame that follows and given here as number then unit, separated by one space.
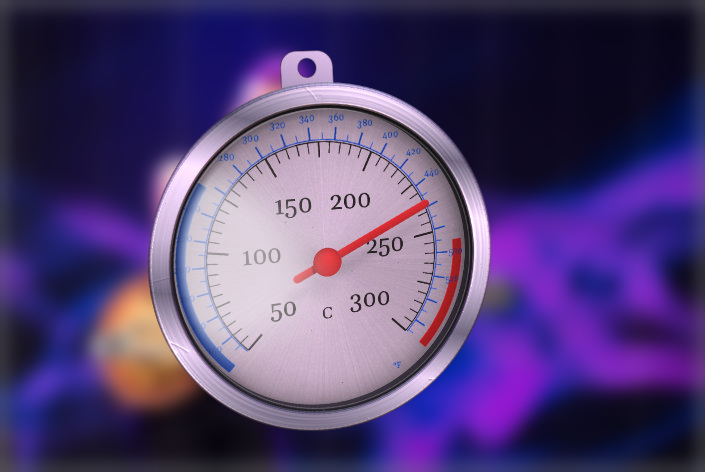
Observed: 235 °C
